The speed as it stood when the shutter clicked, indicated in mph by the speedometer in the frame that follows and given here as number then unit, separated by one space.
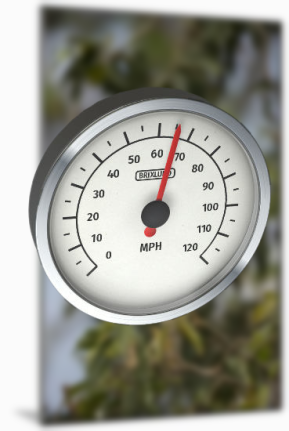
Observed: 65 mph
